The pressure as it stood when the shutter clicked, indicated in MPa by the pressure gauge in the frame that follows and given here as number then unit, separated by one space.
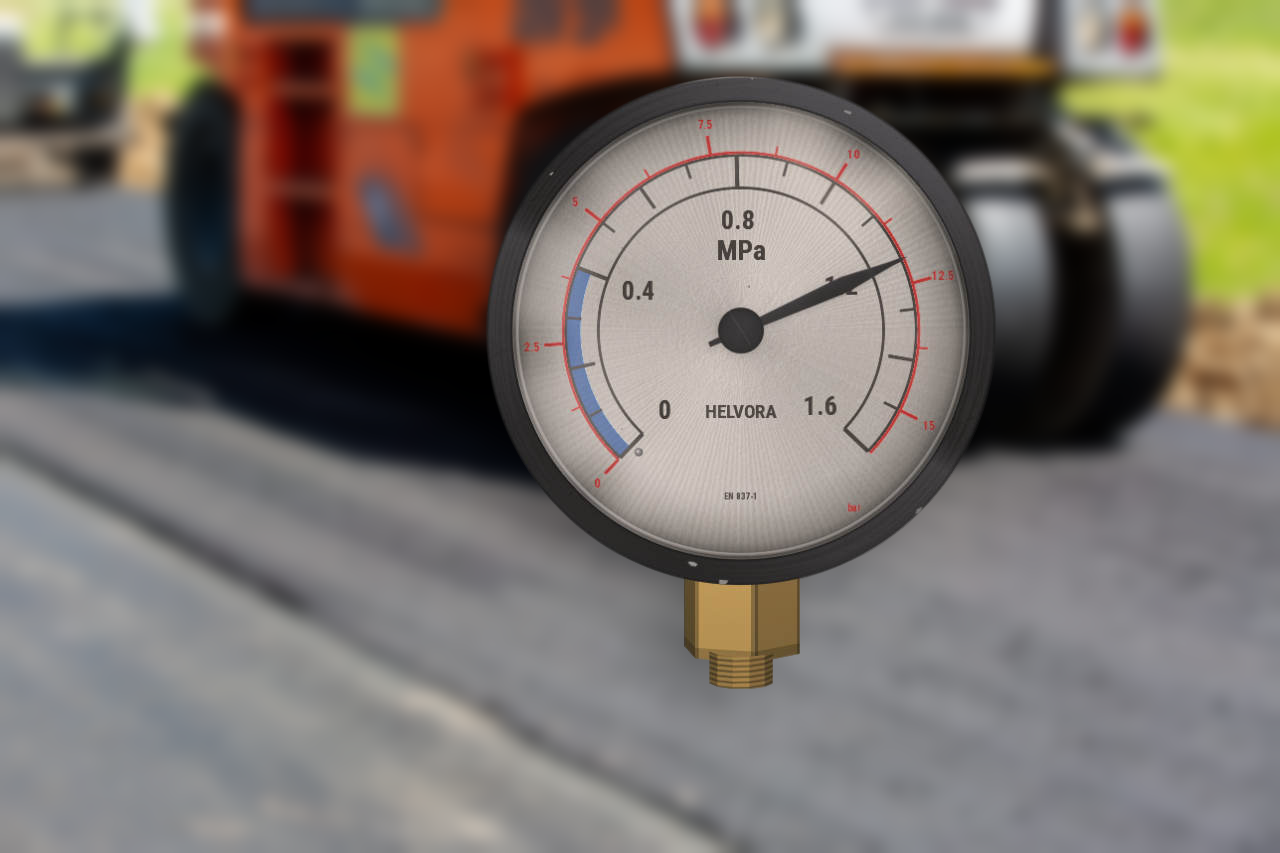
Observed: 1.2 MPa
